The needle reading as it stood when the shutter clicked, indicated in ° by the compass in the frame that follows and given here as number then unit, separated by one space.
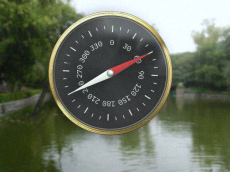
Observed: 60 °
